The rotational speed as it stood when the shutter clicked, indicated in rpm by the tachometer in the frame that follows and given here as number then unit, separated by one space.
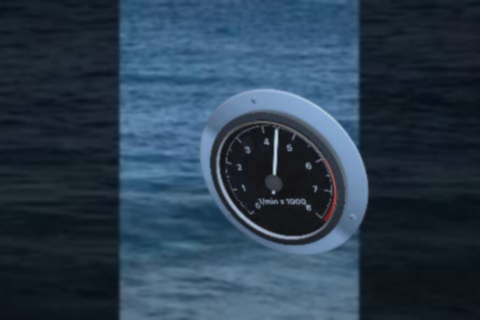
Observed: 4500 rpm
